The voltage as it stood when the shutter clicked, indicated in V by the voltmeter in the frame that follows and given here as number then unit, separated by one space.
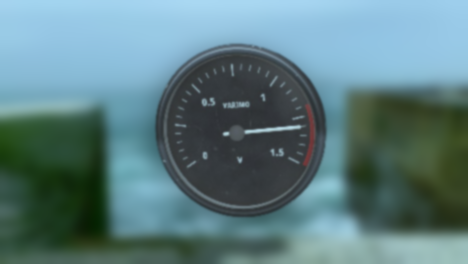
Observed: 1.3 V
